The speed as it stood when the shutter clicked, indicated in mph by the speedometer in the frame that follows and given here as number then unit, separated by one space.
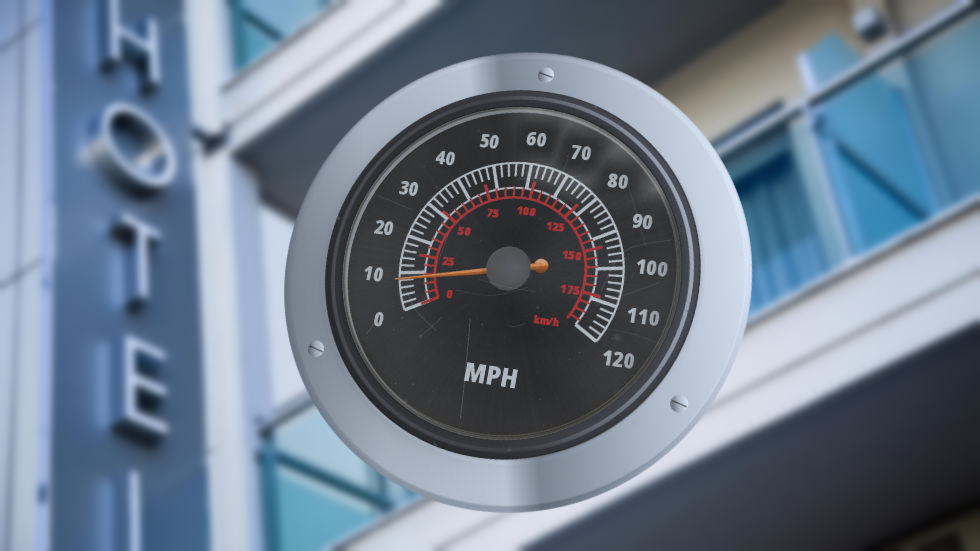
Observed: 8 mph
